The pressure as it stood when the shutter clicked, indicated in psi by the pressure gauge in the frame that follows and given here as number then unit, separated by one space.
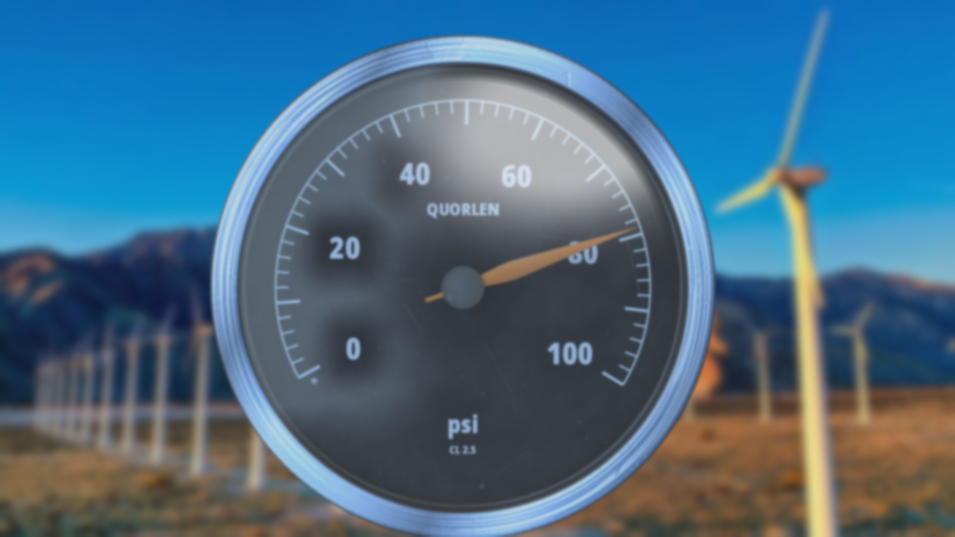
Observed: 79 psi
